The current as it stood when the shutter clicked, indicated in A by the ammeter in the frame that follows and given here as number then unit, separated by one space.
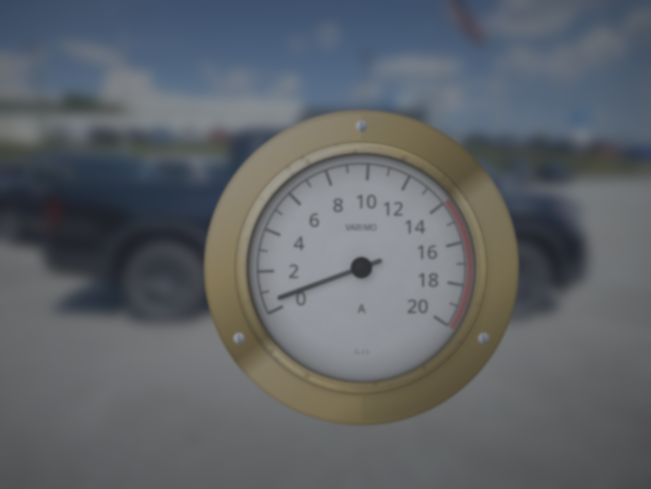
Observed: 0.5 A
